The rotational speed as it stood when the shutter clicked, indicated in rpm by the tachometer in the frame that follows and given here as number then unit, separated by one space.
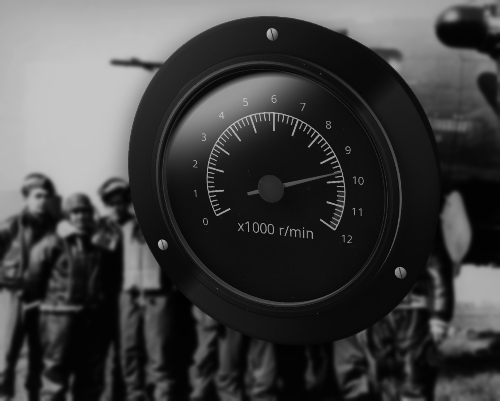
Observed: 9600 rpm
